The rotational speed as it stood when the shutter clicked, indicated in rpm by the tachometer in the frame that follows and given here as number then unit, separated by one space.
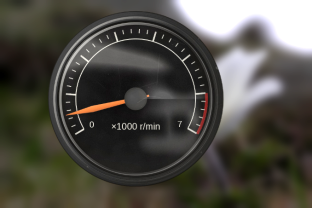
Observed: 500 rpm
